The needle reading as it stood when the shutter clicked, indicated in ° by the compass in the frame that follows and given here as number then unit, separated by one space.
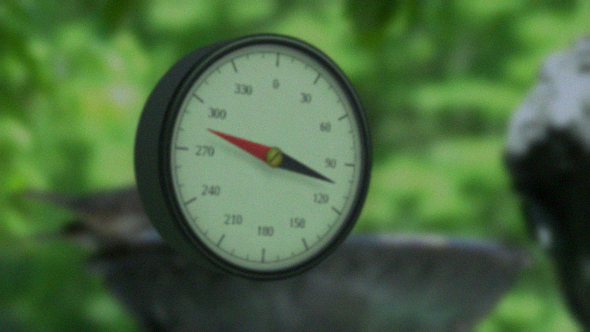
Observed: 285 °
